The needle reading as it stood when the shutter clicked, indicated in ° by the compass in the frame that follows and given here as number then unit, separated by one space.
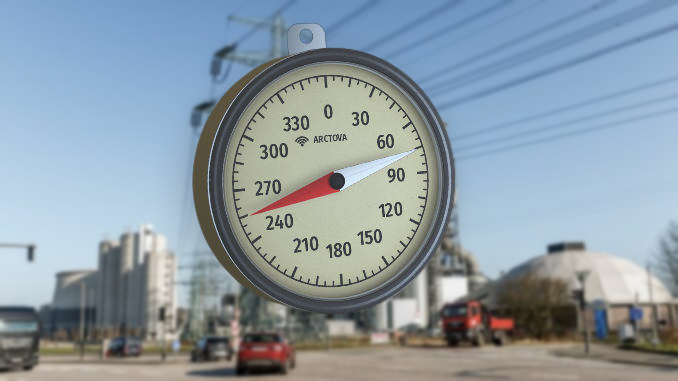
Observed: 255 °
